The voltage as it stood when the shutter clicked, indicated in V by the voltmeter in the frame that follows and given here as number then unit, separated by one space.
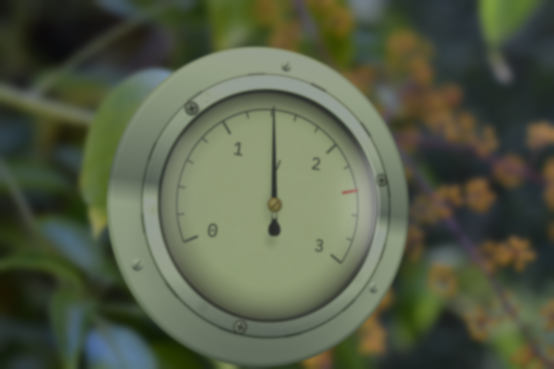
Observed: 1.4 V
